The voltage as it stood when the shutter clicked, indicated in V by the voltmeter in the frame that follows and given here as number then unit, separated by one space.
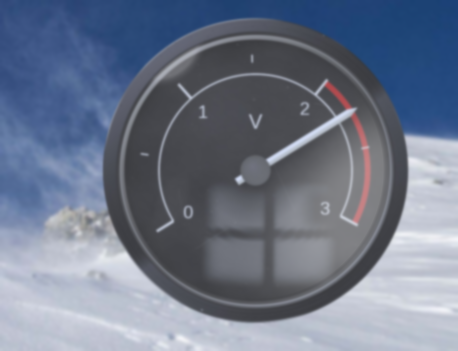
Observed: 2.25 V
